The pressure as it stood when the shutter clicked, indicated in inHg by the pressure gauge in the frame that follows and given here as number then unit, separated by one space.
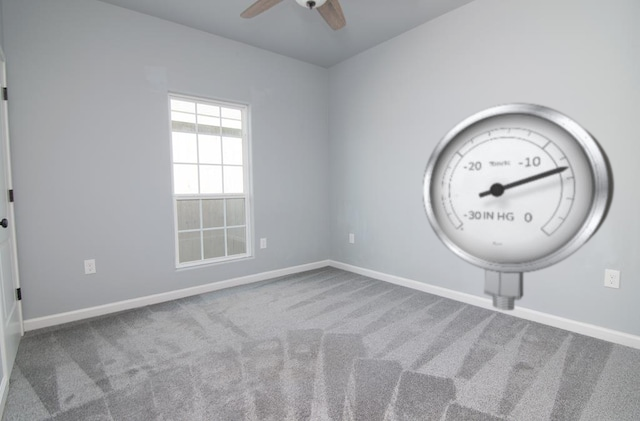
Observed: -7 inHg
